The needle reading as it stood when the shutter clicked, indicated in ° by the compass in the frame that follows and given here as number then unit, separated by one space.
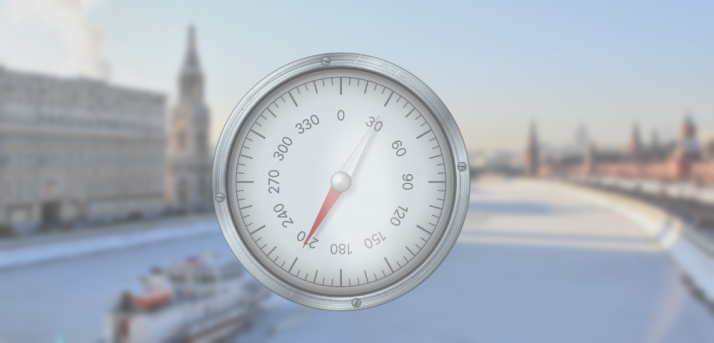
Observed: 210 °
